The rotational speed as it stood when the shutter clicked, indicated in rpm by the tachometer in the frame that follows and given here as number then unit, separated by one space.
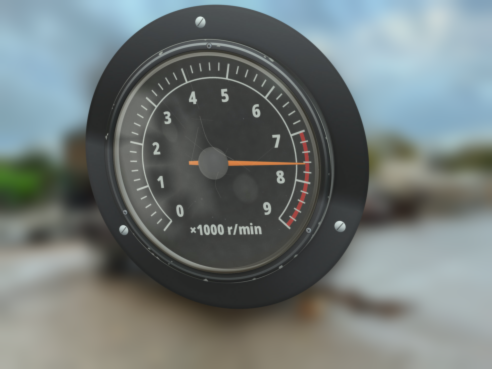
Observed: 7600 rpm
